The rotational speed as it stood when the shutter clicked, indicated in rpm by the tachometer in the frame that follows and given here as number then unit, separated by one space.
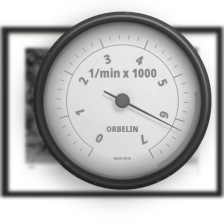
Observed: 6200 rpm
